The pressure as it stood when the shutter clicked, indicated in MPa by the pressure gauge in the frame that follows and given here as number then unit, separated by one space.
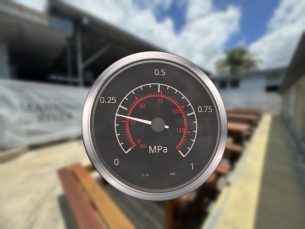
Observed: 0.2 MPa
